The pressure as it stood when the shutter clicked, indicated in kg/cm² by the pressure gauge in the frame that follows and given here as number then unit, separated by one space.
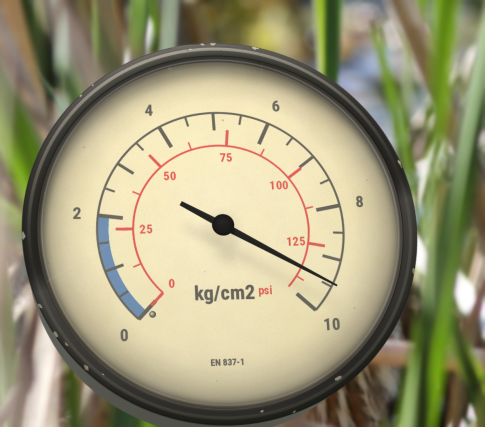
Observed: 9.5 kg/cm²
